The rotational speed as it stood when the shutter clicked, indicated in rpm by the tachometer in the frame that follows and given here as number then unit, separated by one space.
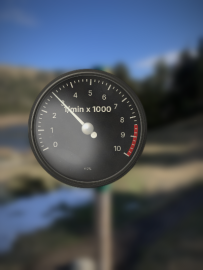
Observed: 3000 rpm
